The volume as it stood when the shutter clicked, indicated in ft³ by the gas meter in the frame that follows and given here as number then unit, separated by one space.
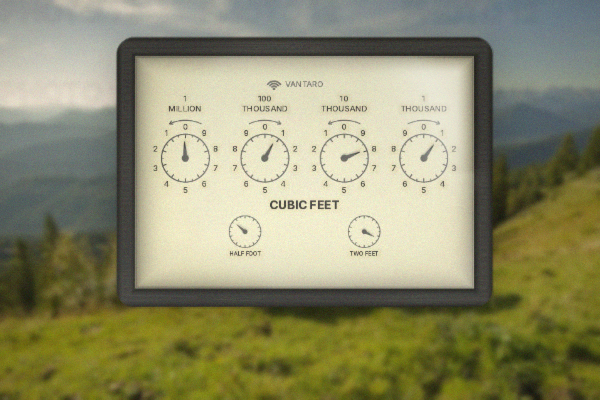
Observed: 8100 ft³
